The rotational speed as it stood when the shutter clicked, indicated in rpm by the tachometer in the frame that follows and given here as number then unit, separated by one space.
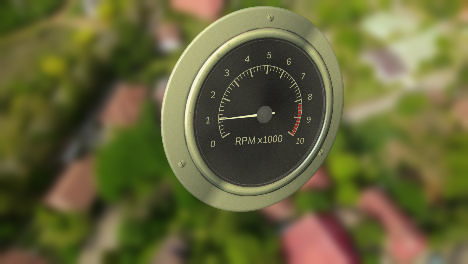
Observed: 1000 rpm
